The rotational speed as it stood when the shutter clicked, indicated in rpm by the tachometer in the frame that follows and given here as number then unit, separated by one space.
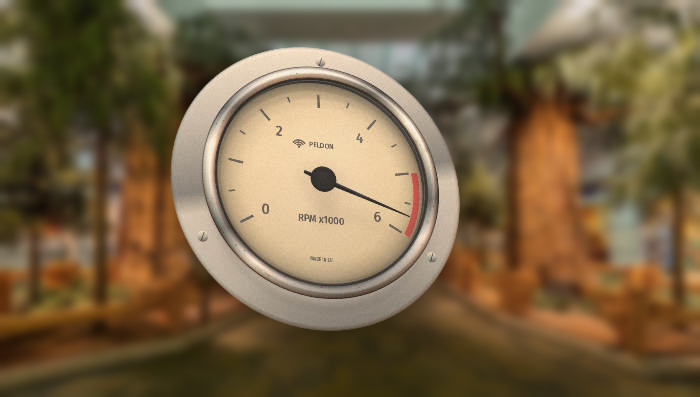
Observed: 5750 rpm
